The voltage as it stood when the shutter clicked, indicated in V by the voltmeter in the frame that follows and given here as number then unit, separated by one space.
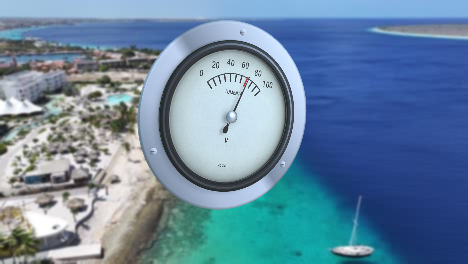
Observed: 70 V
